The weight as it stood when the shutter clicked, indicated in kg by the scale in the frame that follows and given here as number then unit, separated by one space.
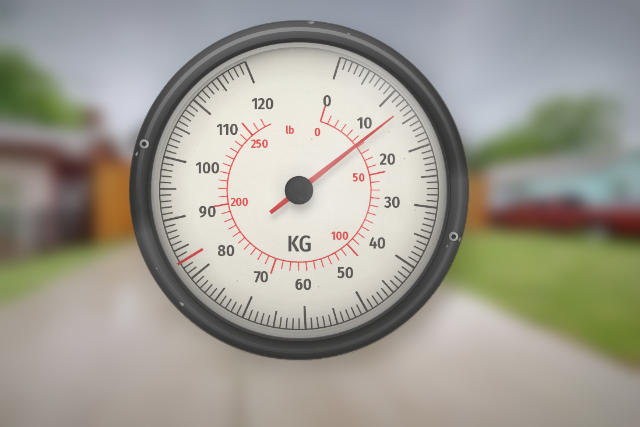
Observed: 13 kg
